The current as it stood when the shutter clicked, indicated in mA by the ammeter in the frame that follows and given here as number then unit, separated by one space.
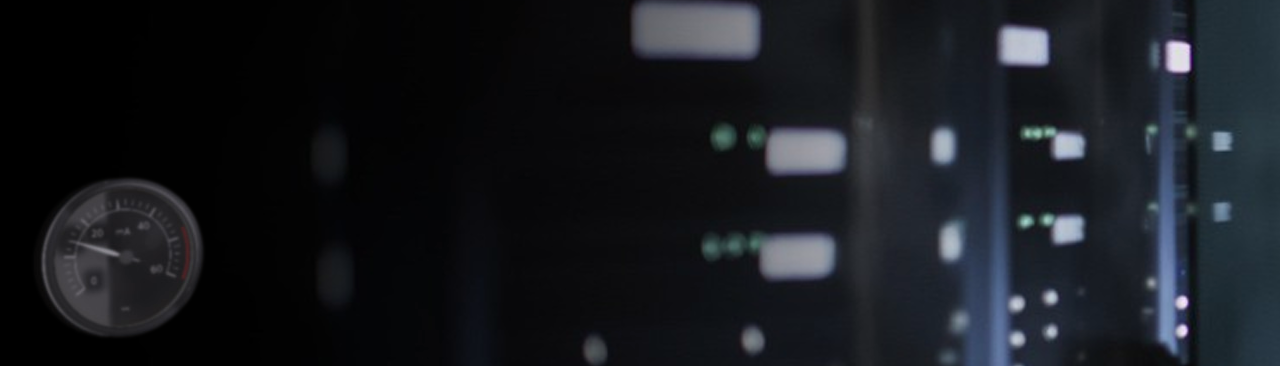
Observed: 14 mA
